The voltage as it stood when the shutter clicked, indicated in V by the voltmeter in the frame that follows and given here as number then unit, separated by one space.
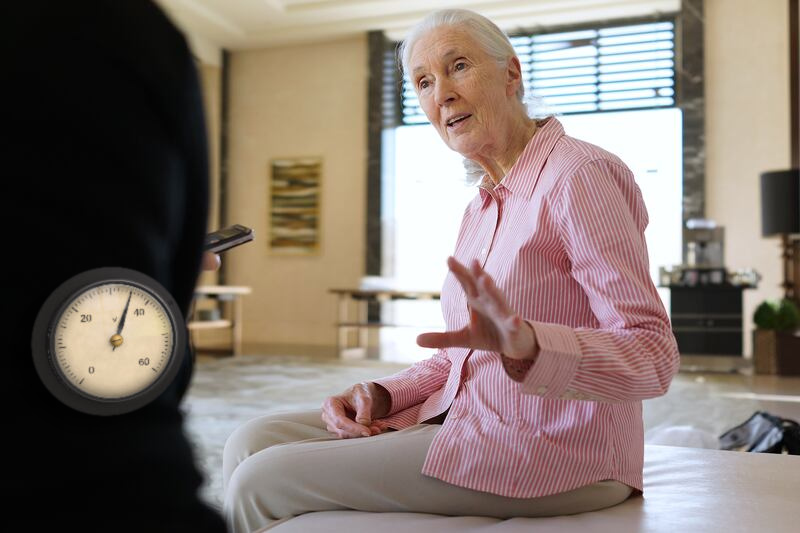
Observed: 35 V
